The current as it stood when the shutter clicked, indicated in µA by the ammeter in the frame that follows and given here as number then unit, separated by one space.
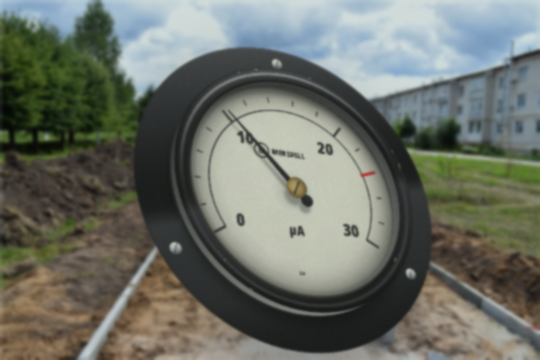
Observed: 10 µA
